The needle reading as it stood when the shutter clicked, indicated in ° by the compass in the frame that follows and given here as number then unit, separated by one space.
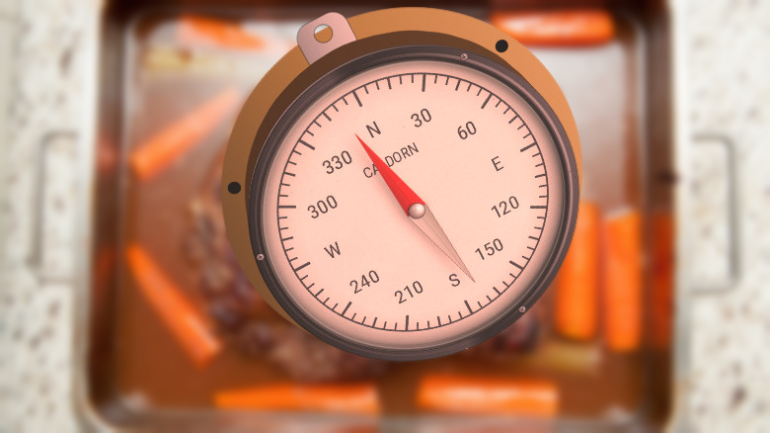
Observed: 350 °
